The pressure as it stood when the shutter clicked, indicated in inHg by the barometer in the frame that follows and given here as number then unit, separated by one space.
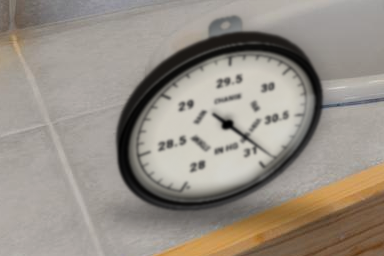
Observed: 30.9 inHg
